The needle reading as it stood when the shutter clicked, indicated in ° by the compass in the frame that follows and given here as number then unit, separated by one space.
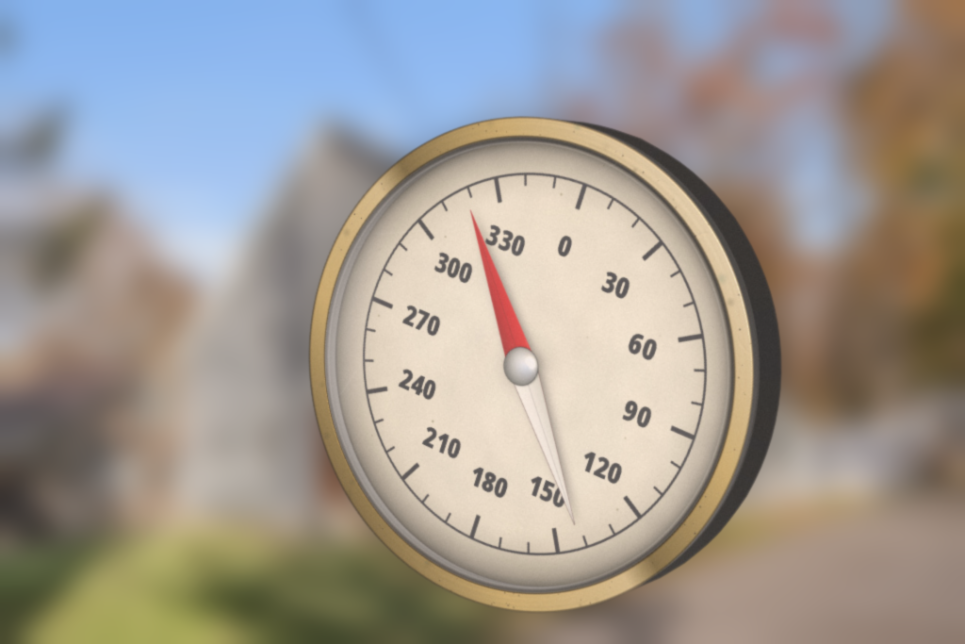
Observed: 320 °
